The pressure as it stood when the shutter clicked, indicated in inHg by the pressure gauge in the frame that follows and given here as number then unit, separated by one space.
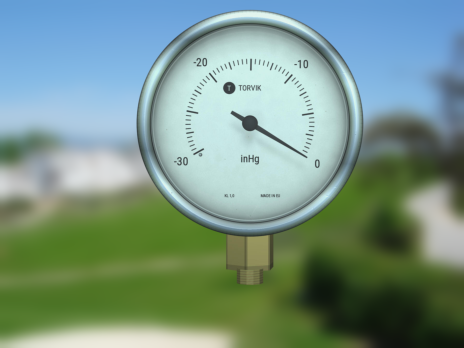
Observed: 0 inHg
